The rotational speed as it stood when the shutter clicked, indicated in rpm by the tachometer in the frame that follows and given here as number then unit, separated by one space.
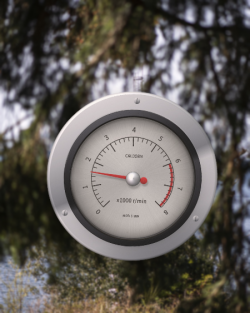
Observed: 1600 rpm
